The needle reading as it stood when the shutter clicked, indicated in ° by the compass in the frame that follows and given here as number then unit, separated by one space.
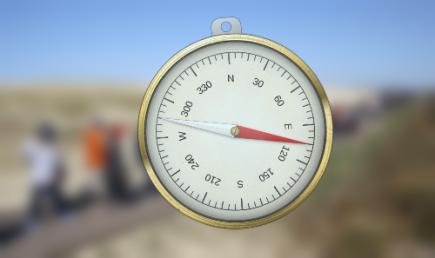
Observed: 105 °
